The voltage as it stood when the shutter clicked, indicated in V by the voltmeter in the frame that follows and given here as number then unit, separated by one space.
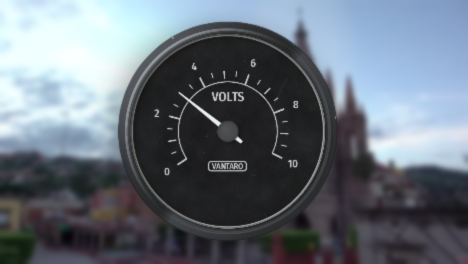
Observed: 3 V
